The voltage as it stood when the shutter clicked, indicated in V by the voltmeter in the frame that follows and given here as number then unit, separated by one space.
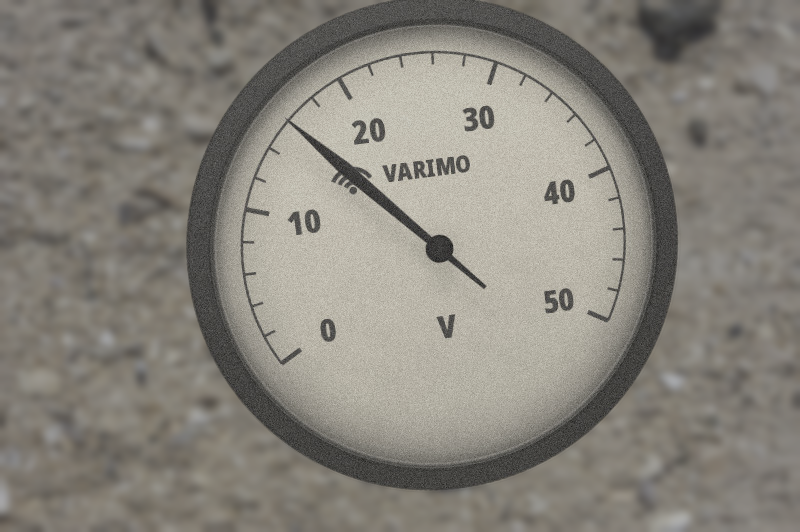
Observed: 16 V
